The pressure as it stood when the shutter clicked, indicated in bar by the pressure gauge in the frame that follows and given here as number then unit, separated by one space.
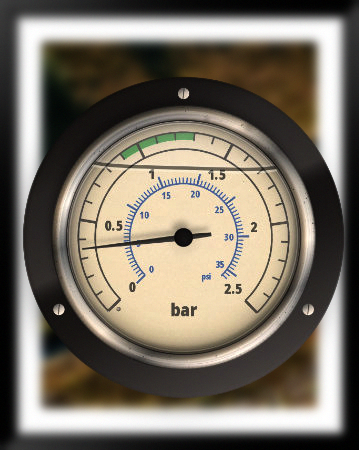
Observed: 0.35 bar
